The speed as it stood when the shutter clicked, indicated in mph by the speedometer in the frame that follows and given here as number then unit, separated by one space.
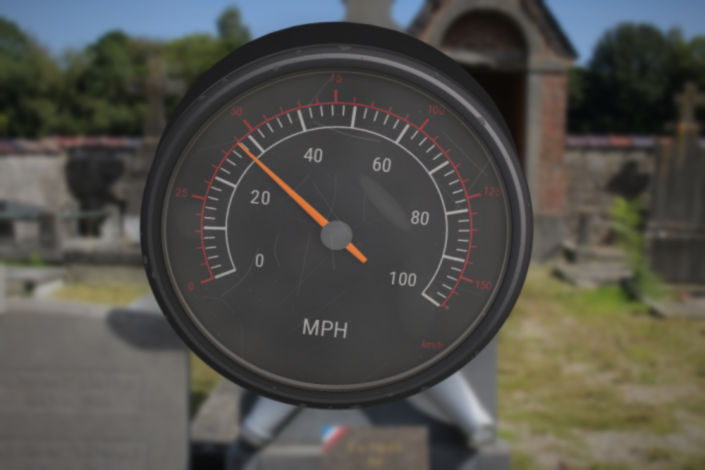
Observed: 28 mph
